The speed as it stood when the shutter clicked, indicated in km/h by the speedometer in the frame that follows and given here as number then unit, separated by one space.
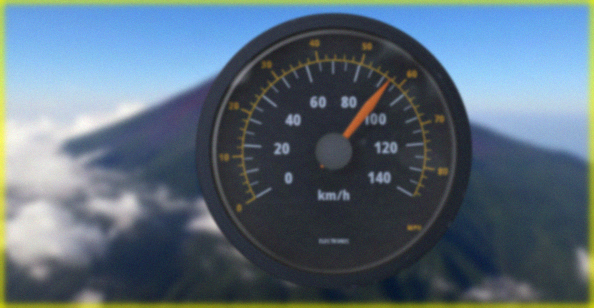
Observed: 92.5 km/h
